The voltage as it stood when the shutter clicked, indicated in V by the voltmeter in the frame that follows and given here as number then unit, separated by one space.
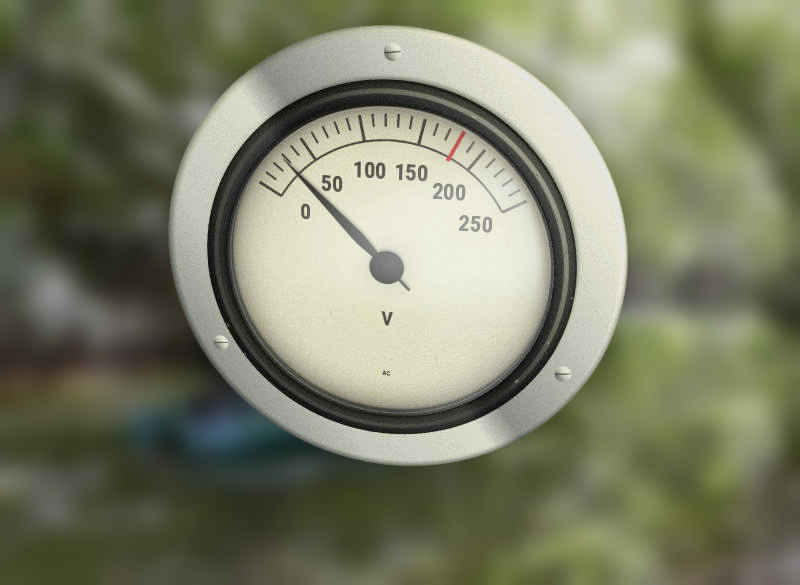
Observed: 30 V
